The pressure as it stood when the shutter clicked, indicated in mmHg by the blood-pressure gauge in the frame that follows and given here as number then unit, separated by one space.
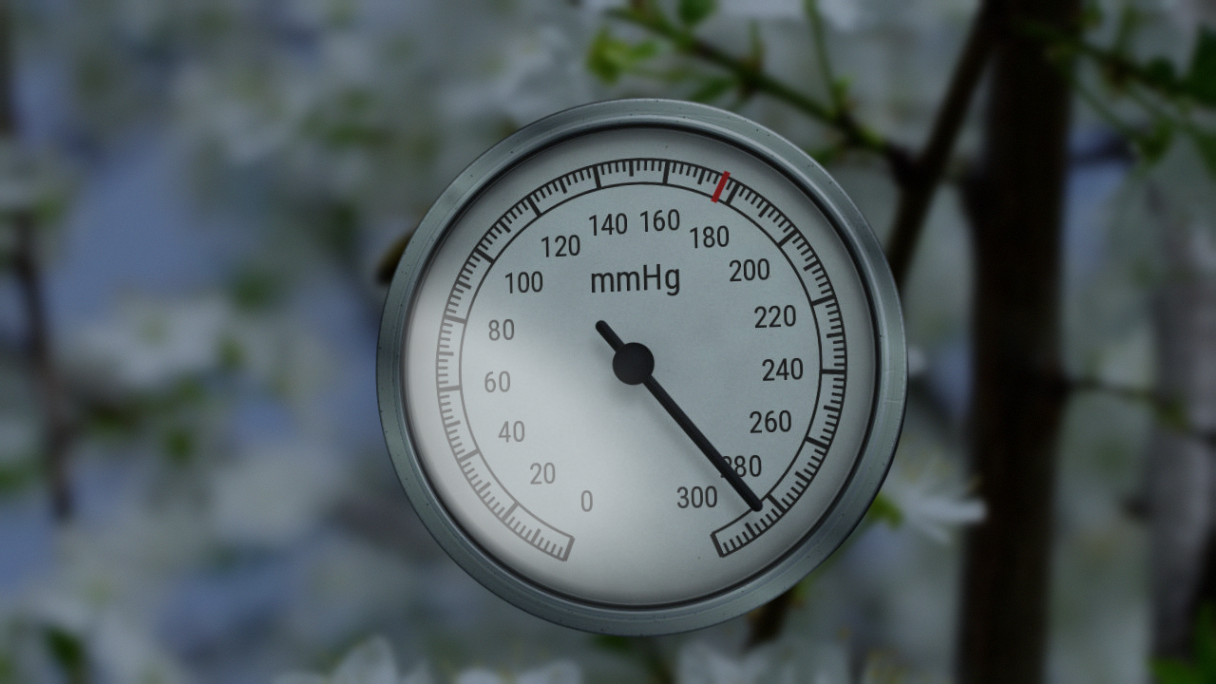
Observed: 284 mmHg
